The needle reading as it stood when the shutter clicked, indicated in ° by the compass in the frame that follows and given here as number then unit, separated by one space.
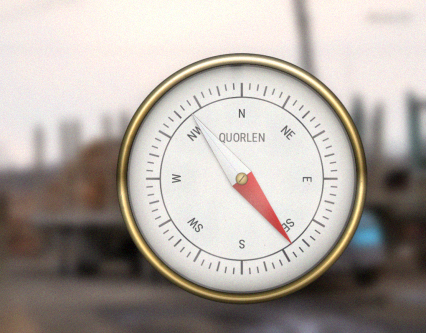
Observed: 142.5 °
